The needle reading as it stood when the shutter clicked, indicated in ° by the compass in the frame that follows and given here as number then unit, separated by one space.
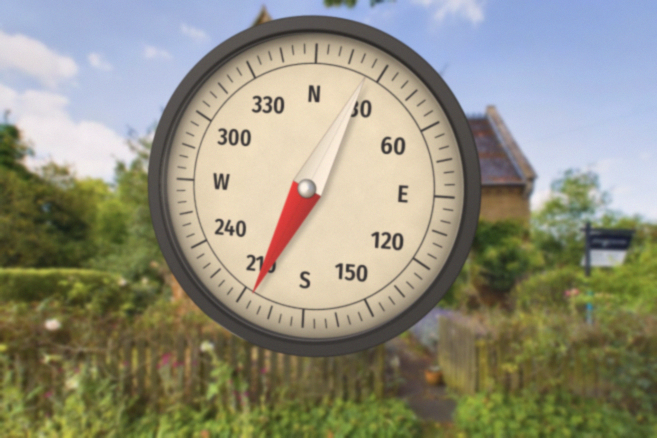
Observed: 205 °
